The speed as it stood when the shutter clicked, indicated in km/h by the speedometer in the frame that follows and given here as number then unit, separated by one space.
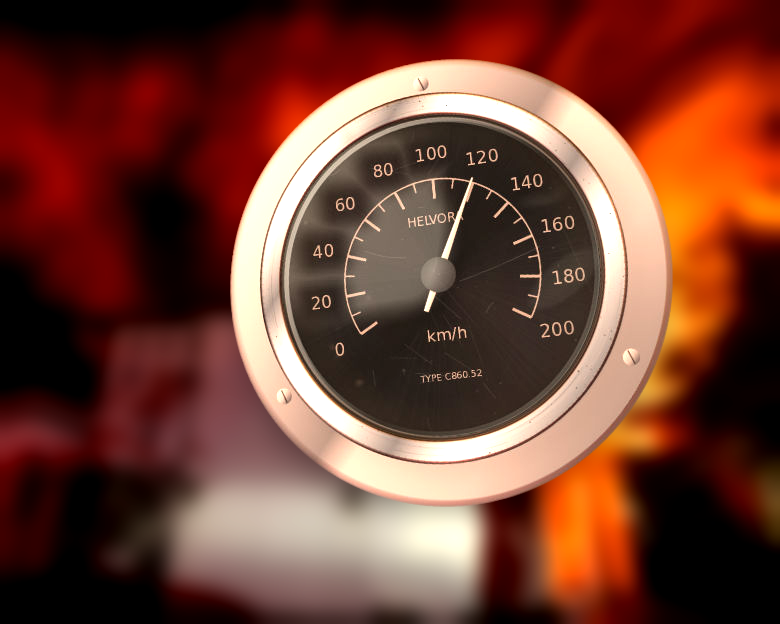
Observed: 120 km/h
